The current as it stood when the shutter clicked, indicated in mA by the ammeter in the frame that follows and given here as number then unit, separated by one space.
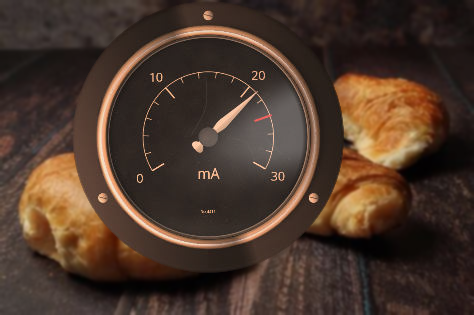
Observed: 21 mA
